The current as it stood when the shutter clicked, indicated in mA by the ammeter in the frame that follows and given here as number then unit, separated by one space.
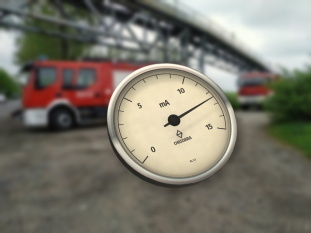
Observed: 12.5 mA
